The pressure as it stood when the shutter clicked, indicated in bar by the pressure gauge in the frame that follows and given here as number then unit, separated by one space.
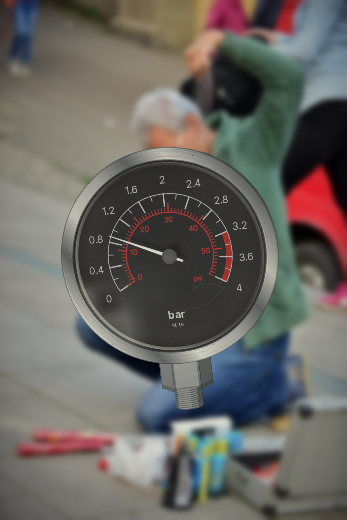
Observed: 0.9 bar
